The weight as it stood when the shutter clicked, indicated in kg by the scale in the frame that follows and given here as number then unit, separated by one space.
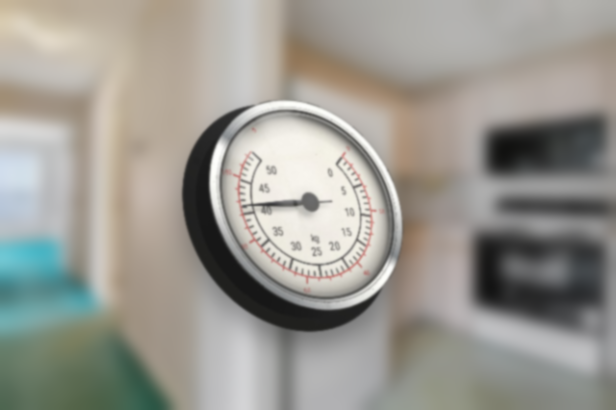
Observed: 41 kg
